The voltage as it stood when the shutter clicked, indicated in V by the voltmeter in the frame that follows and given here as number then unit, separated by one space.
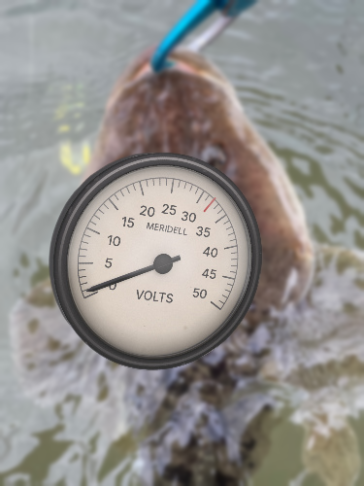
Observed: 1 V
